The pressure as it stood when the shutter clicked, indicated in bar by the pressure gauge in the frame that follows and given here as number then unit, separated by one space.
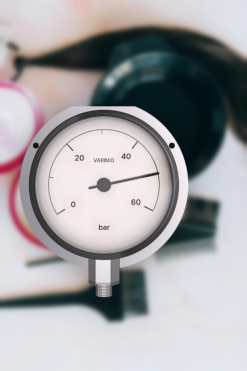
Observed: 50 bar
